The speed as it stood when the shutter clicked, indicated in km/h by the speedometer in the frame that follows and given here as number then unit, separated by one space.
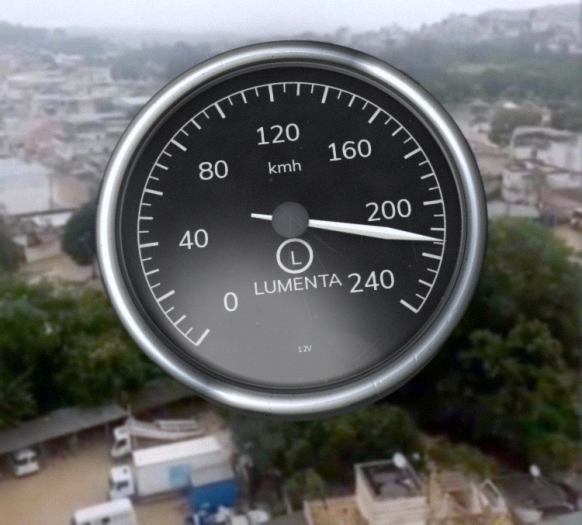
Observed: 215 km/h
